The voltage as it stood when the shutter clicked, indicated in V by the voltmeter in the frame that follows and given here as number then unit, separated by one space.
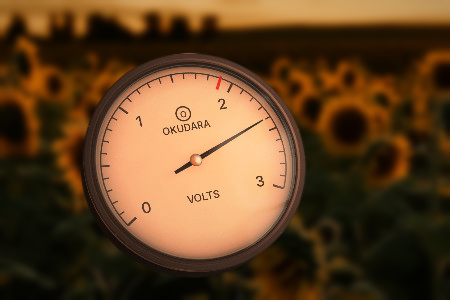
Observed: 2.4 V
